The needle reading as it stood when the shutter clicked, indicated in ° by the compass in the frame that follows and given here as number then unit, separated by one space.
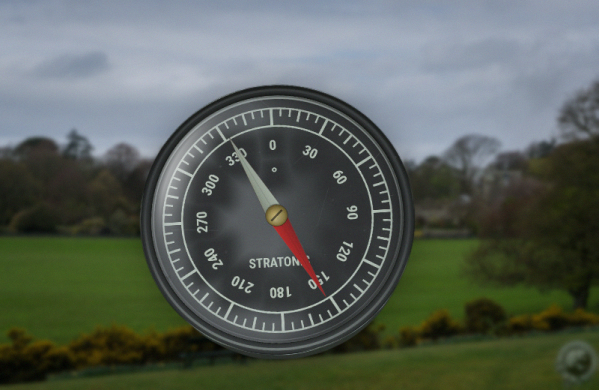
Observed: 152.5 °
